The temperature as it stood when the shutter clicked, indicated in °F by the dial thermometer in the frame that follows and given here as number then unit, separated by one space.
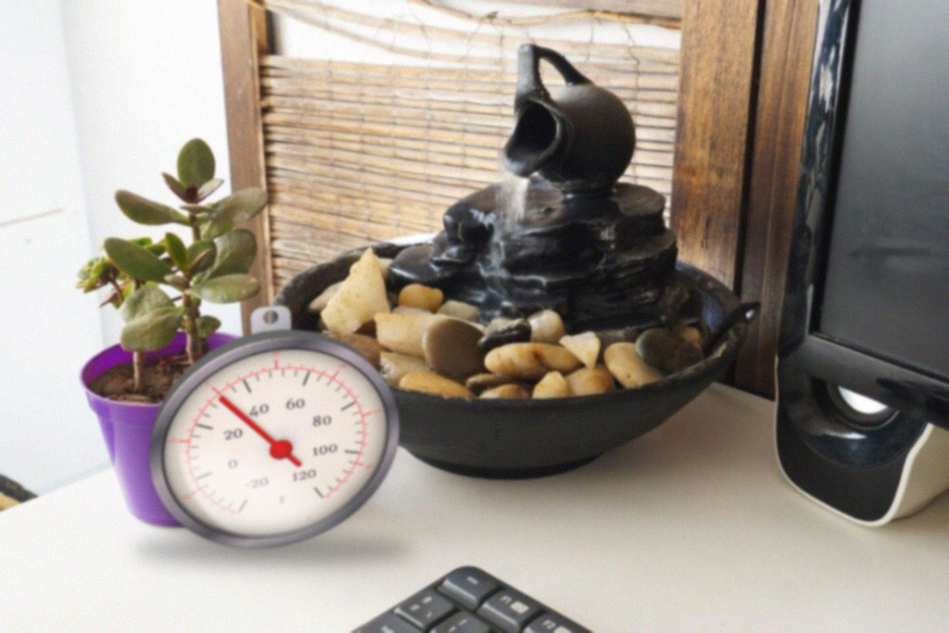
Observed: 32 °F
